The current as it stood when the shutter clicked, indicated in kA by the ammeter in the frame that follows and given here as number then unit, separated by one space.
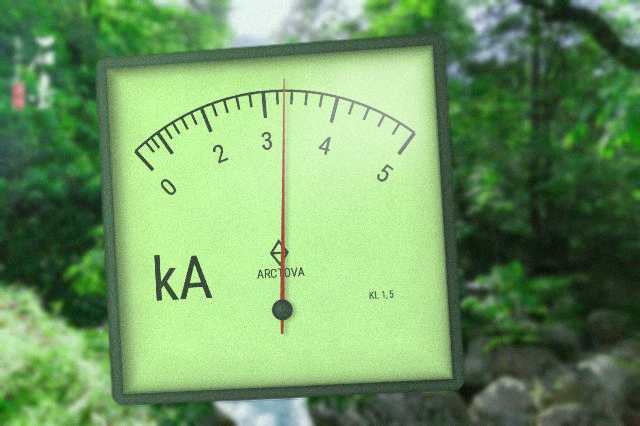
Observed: 3.3 kA
